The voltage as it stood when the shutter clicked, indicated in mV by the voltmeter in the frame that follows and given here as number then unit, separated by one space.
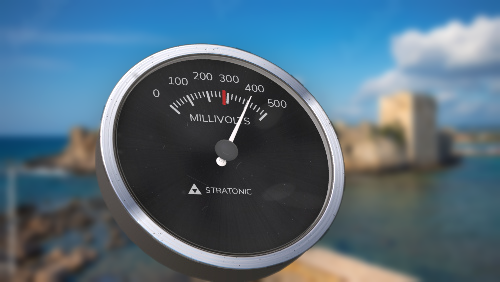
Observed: 400 mV
